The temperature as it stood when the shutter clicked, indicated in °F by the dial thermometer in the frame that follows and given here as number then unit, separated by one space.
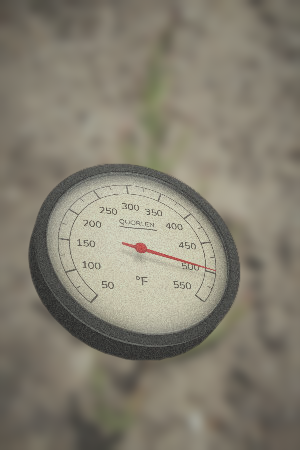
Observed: 500 °F
